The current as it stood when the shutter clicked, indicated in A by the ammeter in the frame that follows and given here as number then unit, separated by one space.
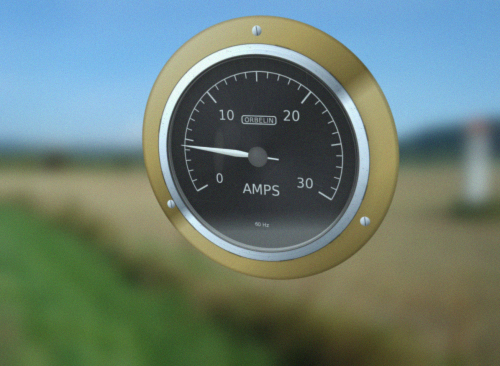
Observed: 4.5 A
